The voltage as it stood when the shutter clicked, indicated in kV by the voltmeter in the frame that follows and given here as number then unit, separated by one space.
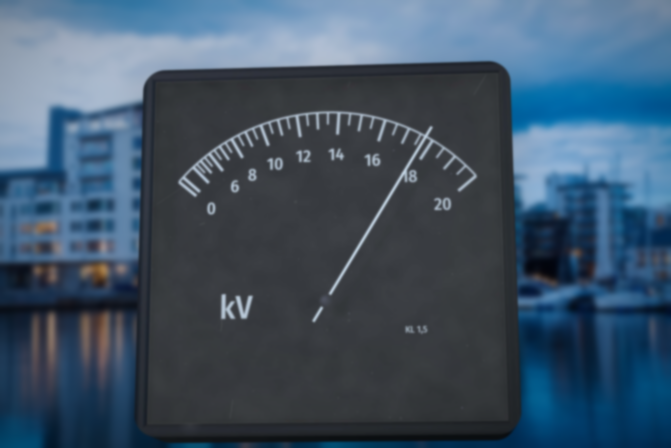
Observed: 17.75 kV
